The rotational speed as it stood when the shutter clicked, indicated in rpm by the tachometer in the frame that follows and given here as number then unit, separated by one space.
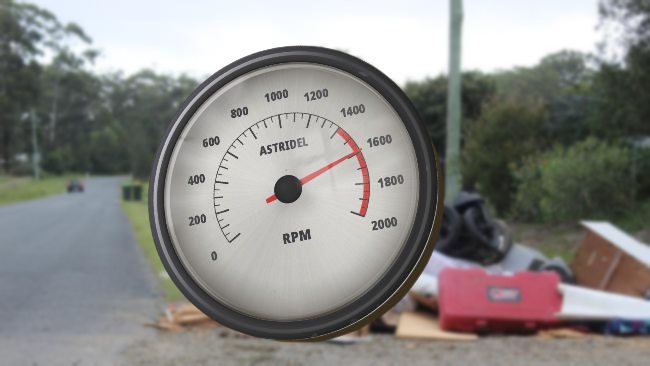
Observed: 1600 rpm
